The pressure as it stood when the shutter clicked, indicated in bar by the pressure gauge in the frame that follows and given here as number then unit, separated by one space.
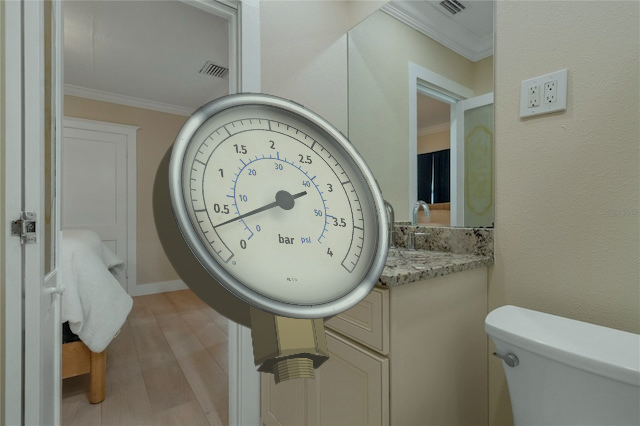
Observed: 0.3 bar
